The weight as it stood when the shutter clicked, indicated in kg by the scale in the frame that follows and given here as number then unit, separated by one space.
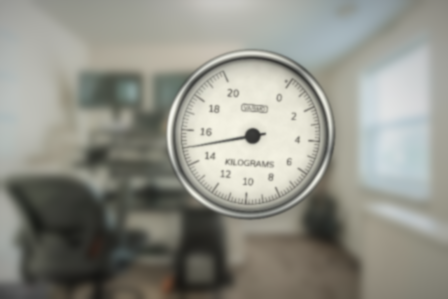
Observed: 15 kg
